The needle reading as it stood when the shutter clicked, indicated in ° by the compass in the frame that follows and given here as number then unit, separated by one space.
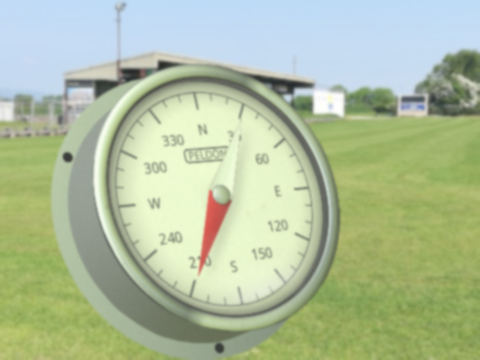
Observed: 210 °
